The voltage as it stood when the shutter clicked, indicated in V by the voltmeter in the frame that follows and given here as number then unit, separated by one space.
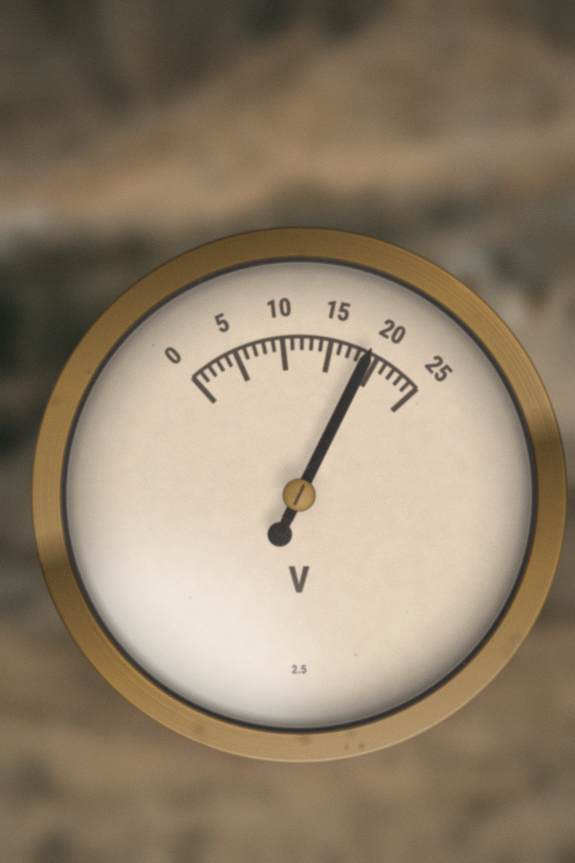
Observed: 19 V
